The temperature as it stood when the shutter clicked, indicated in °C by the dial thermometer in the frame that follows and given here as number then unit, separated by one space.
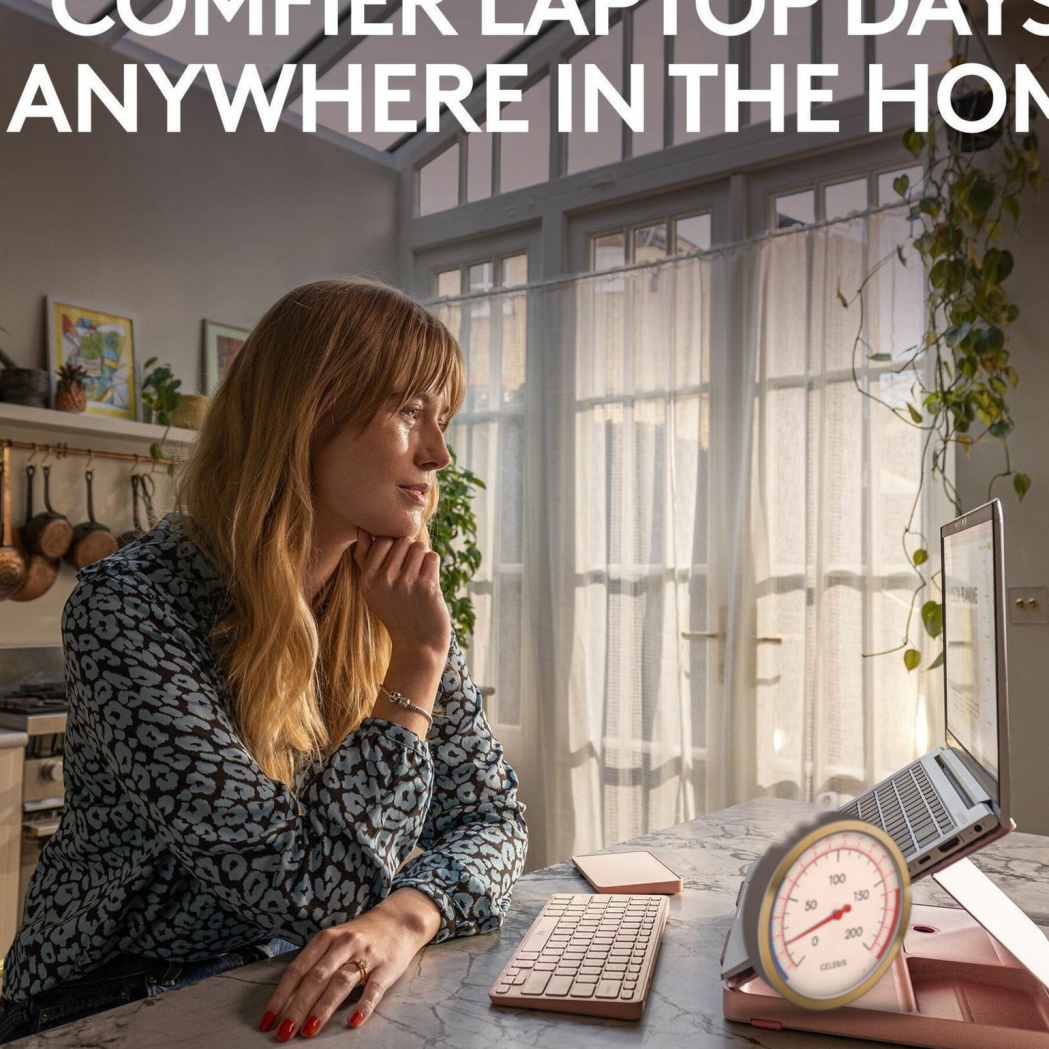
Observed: 20 °C
